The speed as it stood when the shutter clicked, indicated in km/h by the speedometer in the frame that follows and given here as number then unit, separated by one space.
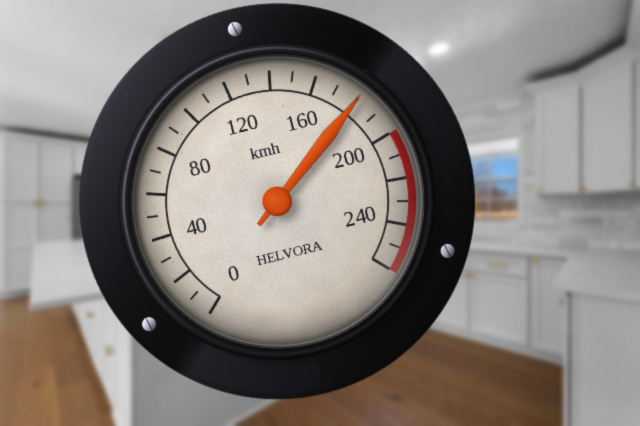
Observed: 180 km/h
